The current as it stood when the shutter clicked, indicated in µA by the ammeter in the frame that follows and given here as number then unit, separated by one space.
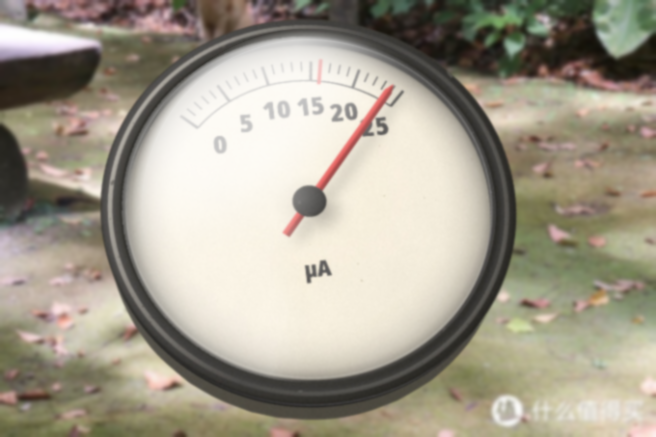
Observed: 24 µA
